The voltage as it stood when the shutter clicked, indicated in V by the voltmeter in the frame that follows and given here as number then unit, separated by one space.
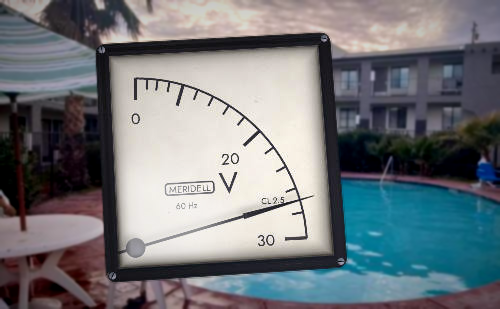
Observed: 27 V
